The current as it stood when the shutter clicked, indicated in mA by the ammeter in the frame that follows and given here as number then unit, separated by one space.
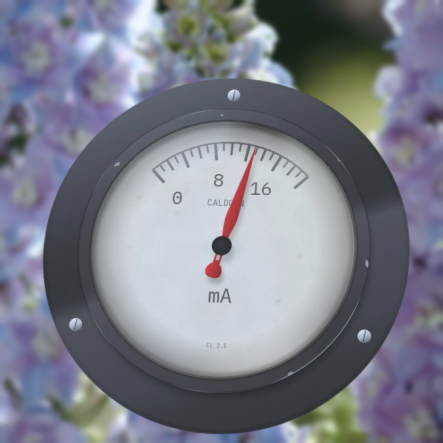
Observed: 13 mA
